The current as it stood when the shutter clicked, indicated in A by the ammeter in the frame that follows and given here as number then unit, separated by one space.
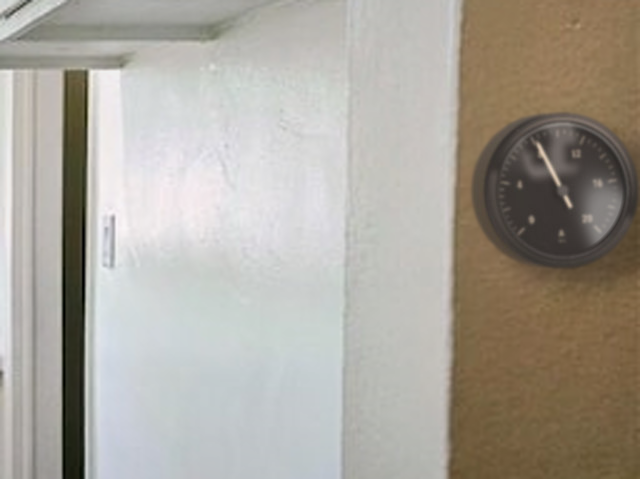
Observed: 8 A
